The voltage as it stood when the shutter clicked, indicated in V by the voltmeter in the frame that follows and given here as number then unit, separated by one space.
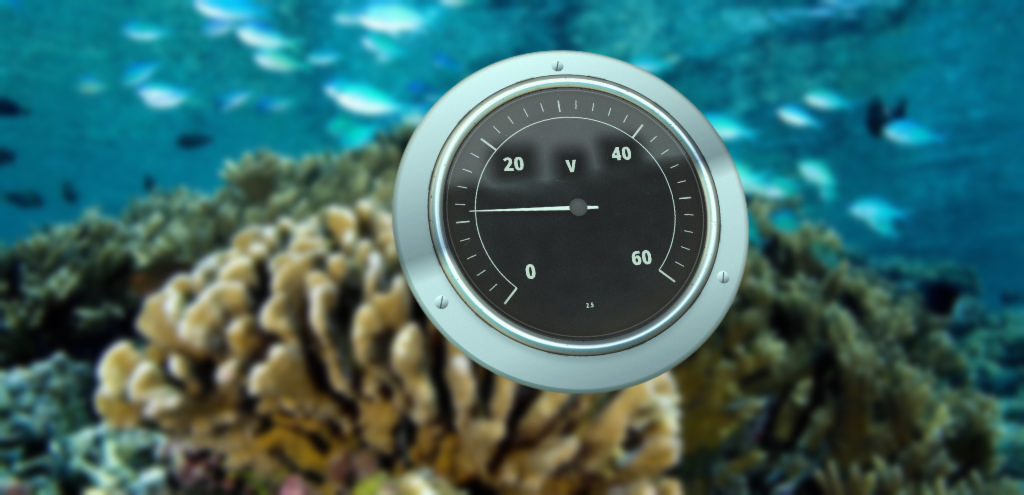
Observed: 11 V
